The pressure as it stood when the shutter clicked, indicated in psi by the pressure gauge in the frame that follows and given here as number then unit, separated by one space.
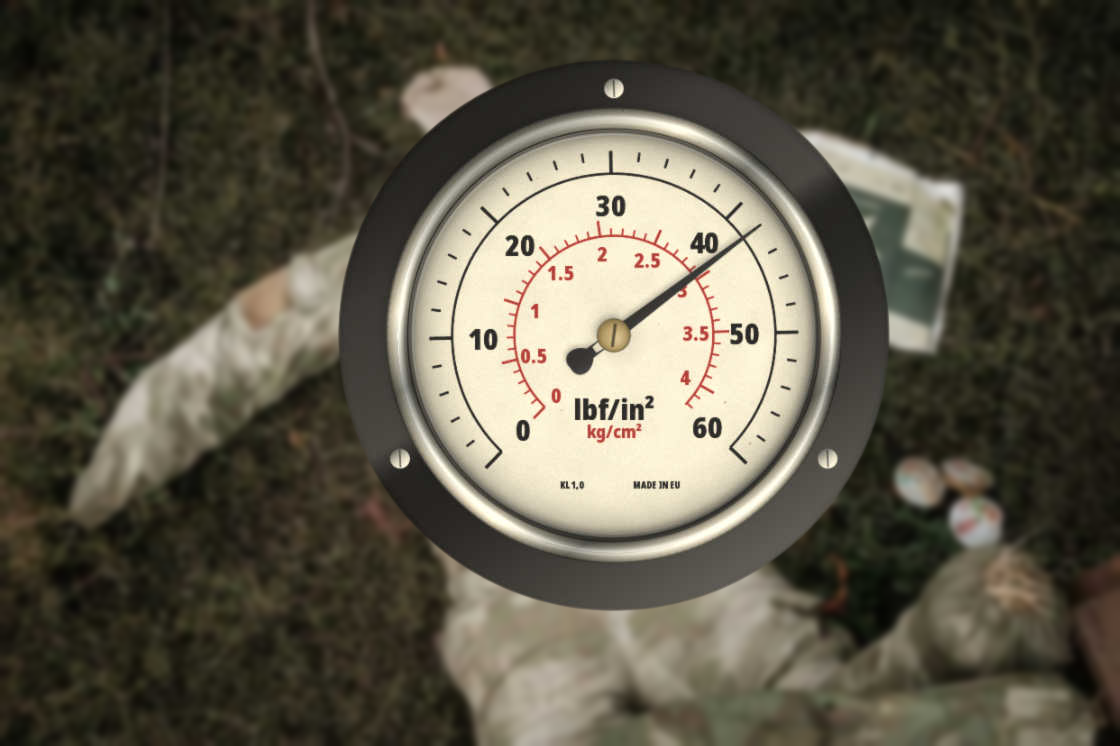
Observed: 42 psi
